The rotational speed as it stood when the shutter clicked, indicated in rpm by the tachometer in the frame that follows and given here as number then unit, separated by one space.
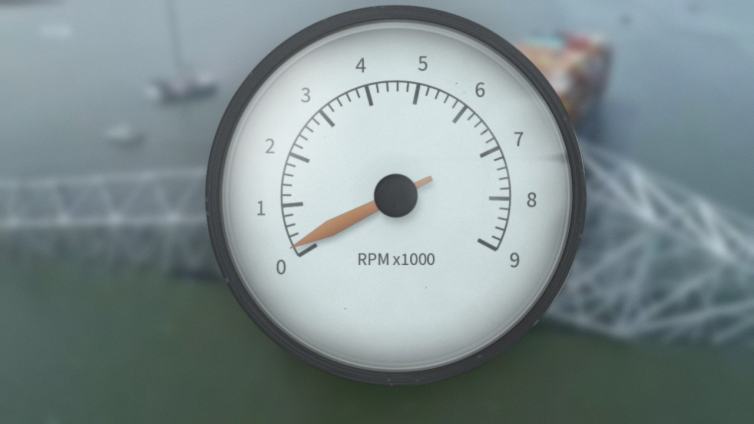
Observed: 200 rpm
